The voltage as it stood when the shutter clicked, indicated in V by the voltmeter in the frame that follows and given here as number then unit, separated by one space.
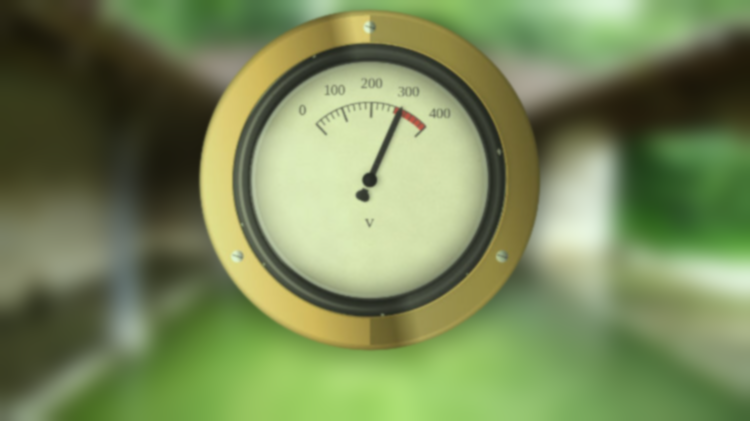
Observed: 300 V
